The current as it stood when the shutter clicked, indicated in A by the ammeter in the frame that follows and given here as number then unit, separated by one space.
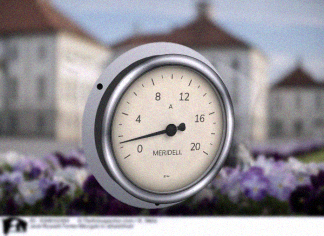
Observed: 1.5 A
